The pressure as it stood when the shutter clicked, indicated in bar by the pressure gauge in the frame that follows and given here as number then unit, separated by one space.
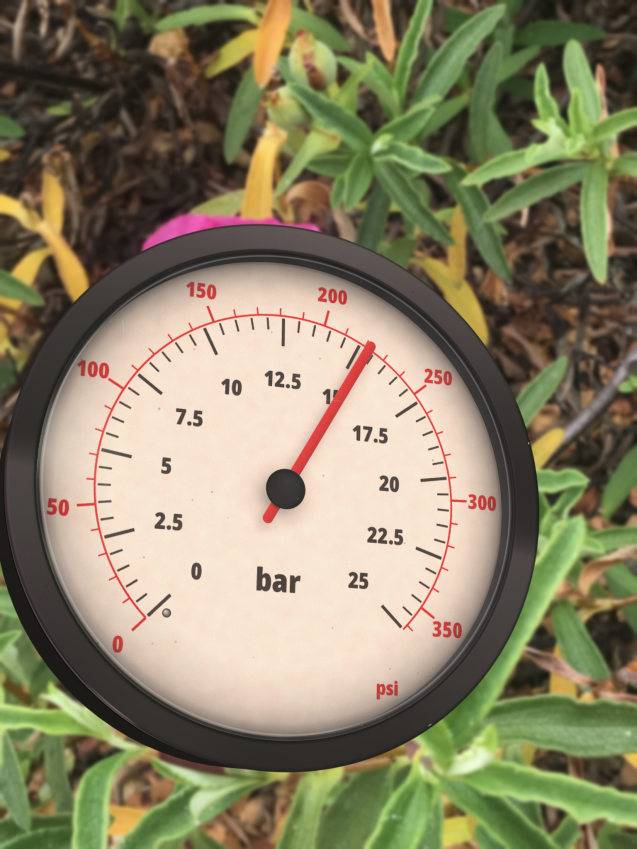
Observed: 15.25 bar
